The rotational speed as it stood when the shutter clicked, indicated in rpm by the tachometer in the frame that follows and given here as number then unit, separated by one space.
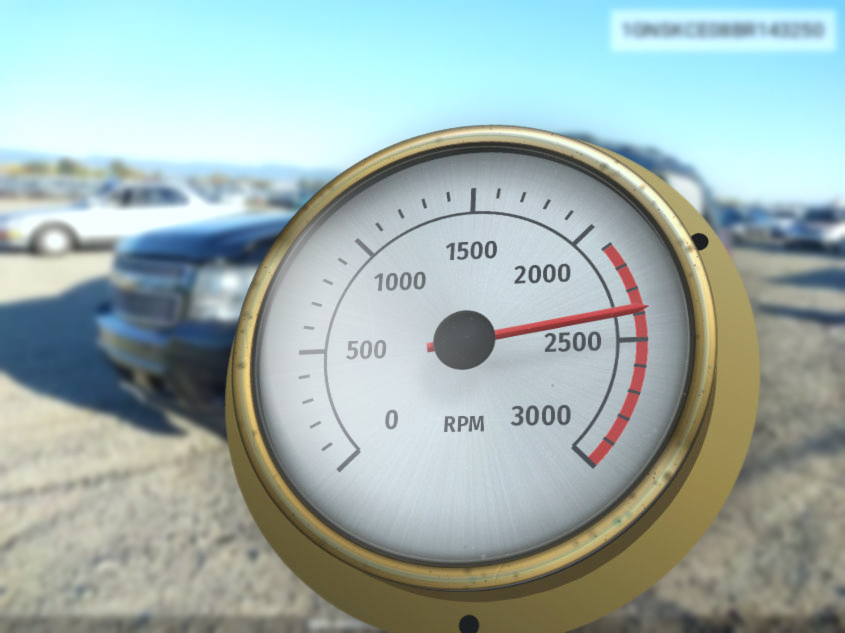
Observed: 2400 rpm
